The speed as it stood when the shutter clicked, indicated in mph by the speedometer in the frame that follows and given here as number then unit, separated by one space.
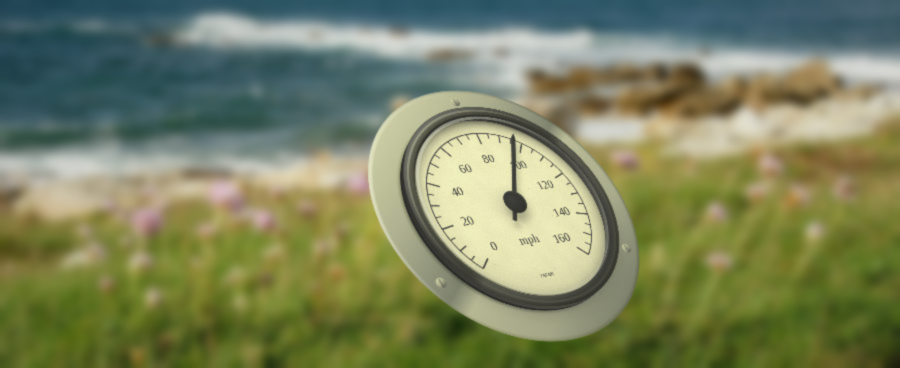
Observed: 95 mph
